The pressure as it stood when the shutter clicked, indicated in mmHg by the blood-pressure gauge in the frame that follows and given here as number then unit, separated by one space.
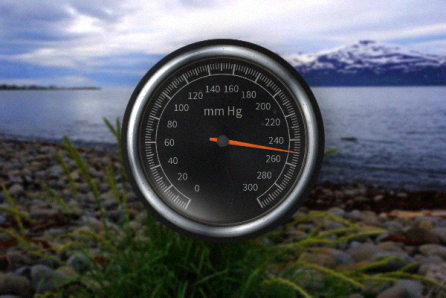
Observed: 250 mmHg
